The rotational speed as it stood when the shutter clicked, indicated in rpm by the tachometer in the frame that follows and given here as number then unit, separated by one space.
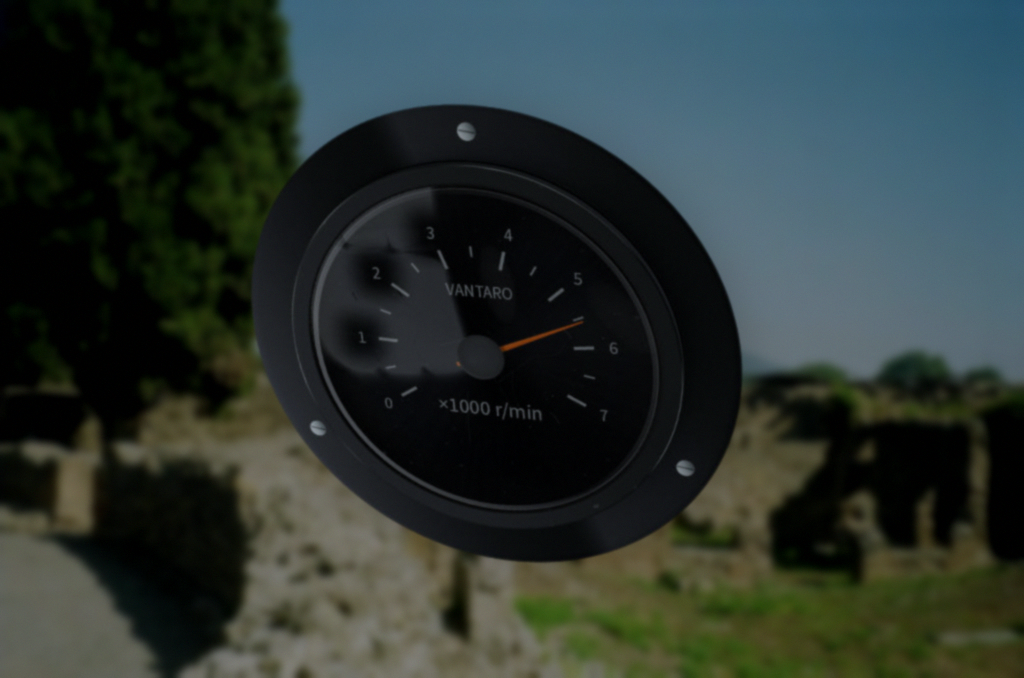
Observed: 5500 rpm
